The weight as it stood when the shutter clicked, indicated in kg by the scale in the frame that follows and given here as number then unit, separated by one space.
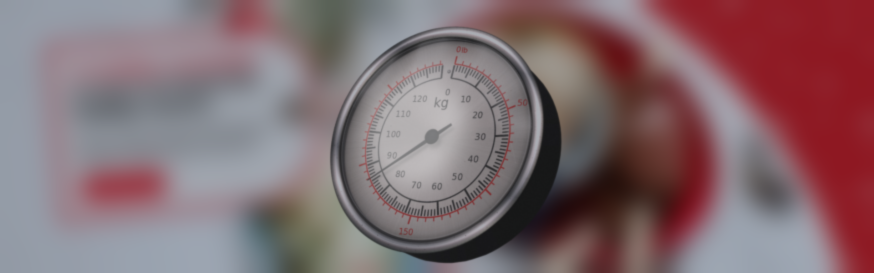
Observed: 85 kg
